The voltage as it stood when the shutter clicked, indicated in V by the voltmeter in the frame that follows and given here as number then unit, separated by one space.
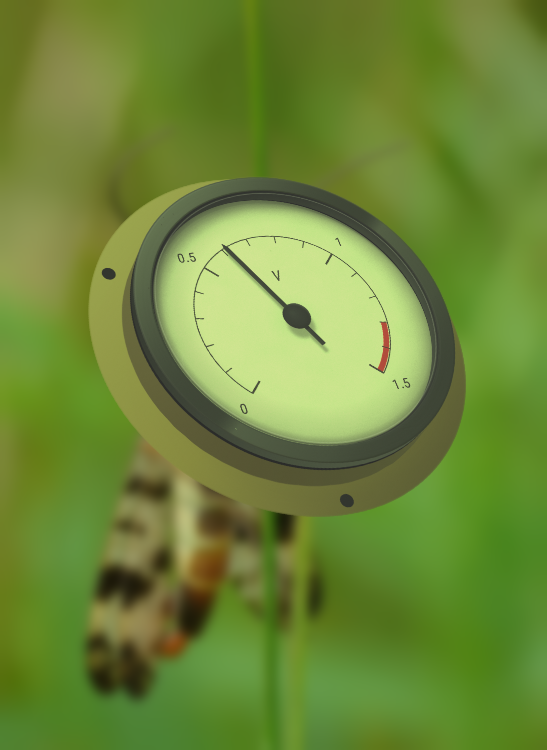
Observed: 0.6 V
